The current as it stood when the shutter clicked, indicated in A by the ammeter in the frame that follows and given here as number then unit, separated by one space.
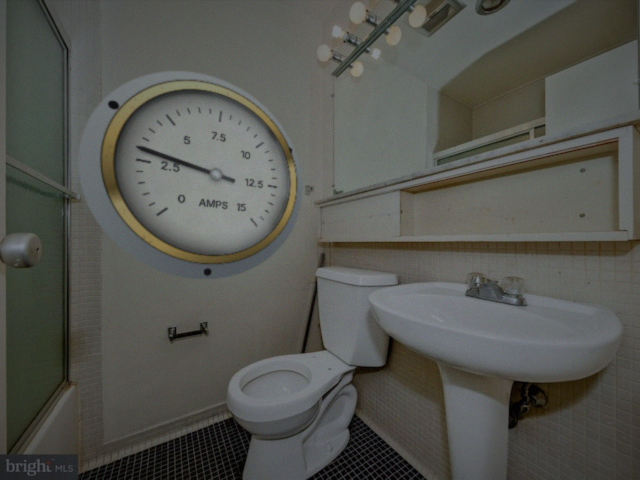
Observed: 3 A
